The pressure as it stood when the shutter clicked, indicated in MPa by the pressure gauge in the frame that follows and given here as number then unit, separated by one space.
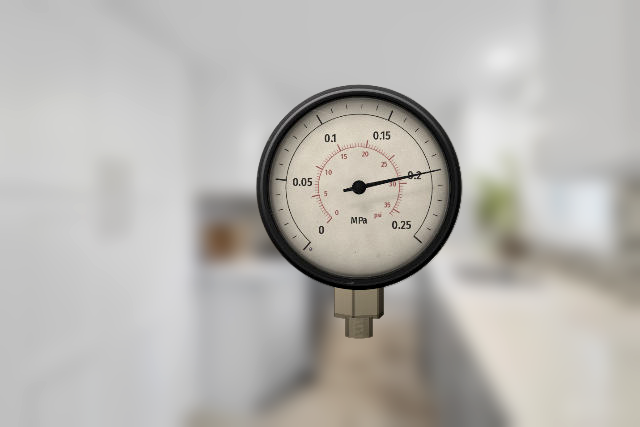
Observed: 0.2 MPa
